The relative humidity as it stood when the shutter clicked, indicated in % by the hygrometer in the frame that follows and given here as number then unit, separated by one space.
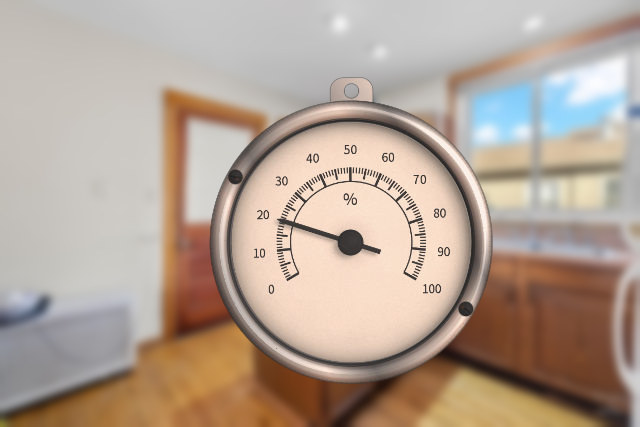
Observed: 20 %
